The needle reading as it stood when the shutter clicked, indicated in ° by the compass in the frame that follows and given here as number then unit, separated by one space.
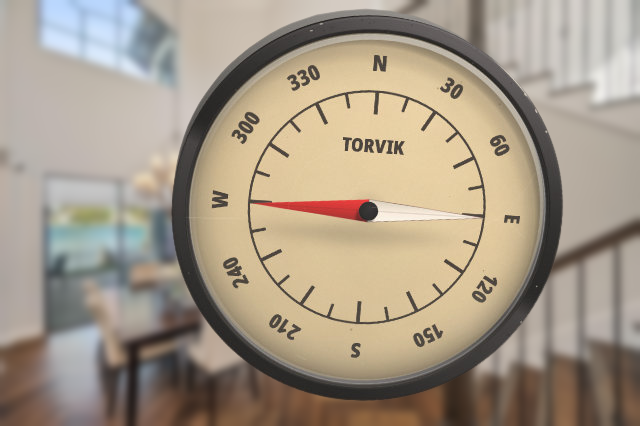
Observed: 270 °
